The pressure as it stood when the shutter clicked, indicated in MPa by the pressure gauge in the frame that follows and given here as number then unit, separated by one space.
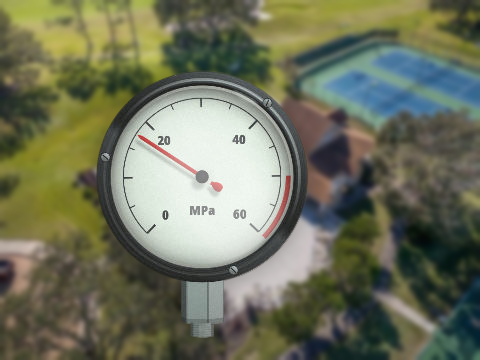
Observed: 17.5 MPa
